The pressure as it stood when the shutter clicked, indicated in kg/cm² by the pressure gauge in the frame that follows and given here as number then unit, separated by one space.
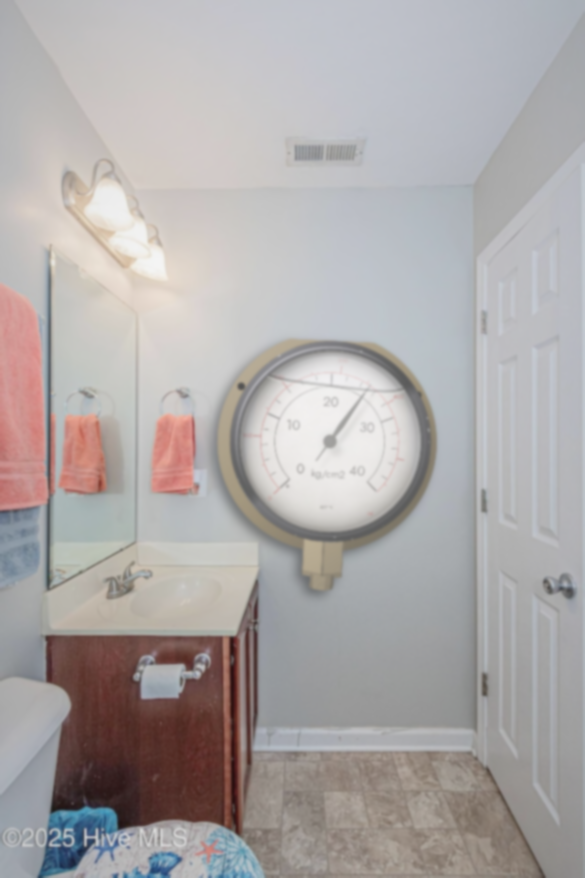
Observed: 25 kg/cm²
